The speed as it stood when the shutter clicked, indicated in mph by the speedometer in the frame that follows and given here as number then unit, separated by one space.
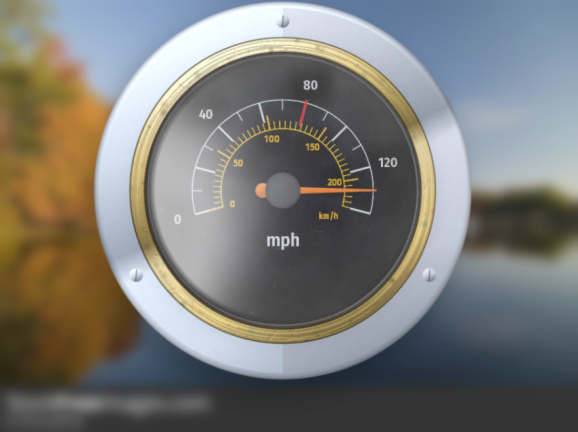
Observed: 130 mph
